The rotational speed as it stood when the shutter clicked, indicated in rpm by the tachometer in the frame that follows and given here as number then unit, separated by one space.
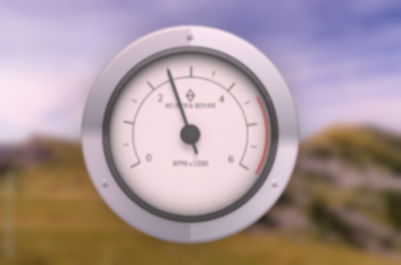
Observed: 2500 rpm
